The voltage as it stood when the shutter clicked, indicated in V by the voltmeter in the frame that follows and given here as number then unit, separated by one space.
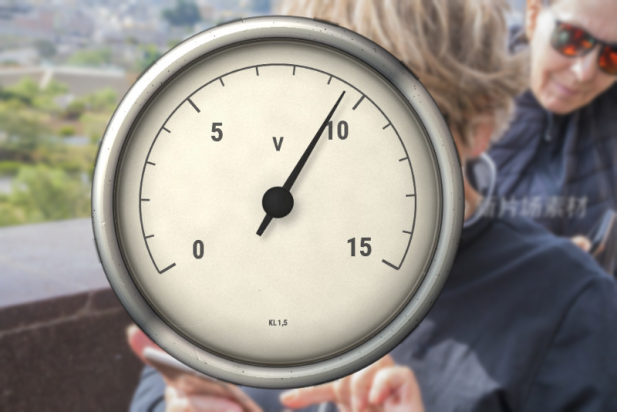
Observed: 9.5 V
